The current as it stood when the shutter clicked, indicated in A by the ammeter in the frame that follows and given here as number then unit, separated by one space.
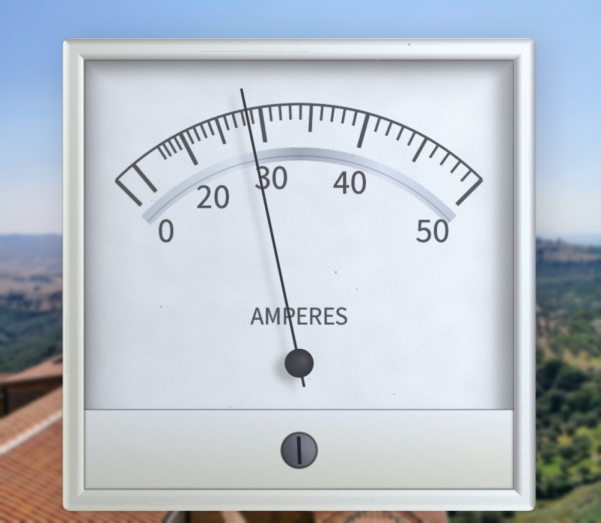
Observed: 28.5 A
